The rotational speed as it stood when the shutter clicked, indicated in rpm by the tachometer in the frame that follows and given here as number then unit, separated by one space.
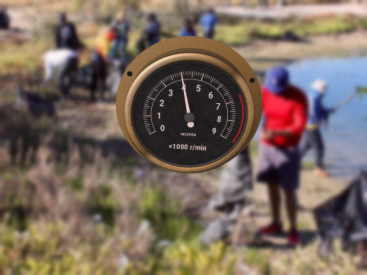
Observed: 4000 rpm
